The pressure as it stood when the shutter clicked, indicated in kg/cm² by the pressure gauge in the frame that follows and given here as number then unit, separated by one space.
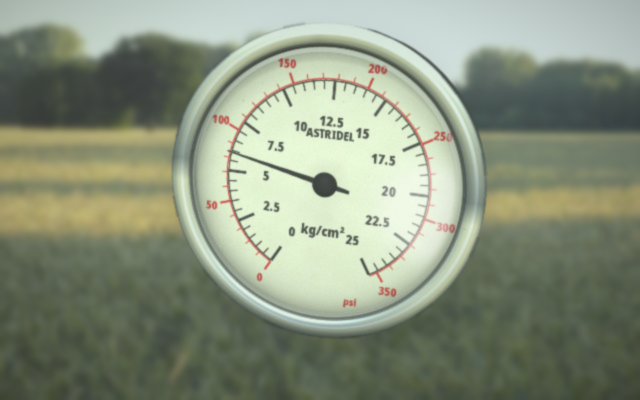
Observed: 6 kg/cm²
